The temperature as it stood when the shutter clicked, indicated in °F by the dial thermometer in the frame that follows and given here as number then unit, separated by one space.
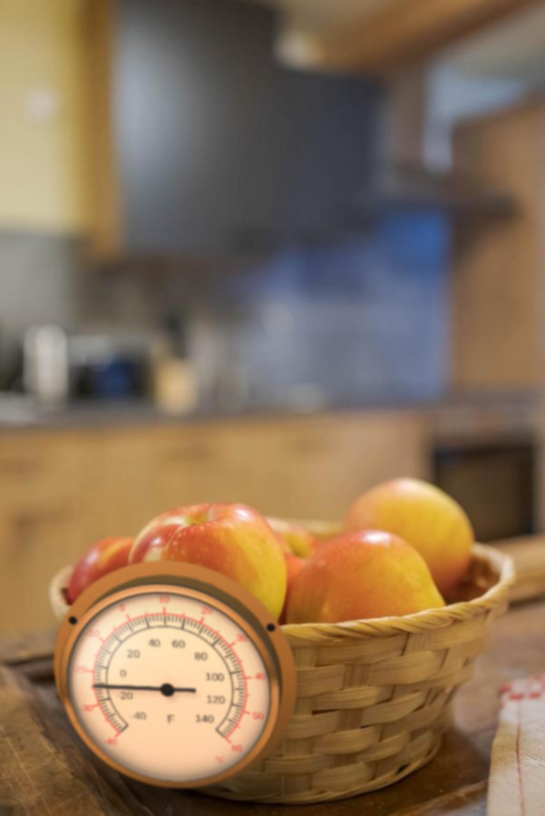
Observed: -10 °F
